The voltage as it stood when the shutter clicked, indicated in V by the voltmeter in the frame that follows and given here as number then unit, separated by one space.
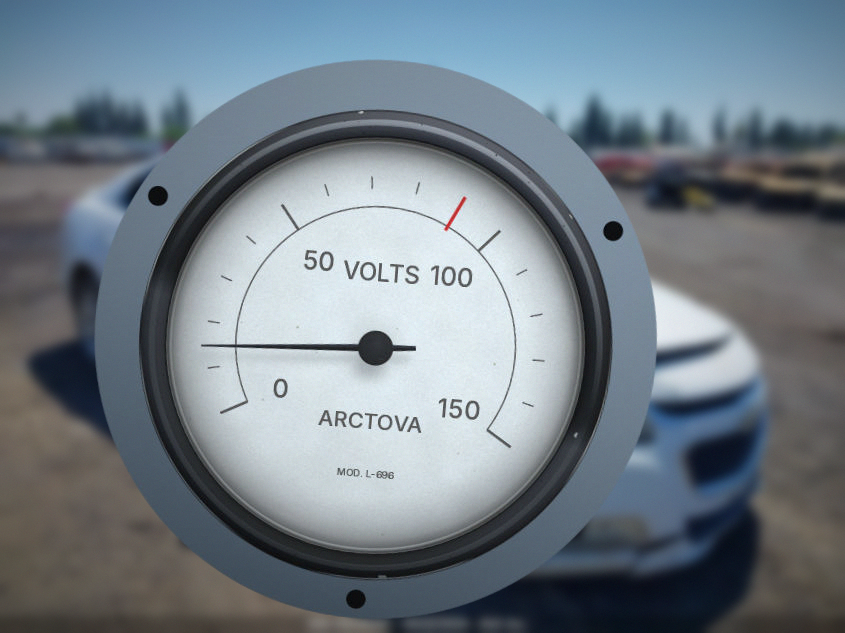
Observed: 15 V
